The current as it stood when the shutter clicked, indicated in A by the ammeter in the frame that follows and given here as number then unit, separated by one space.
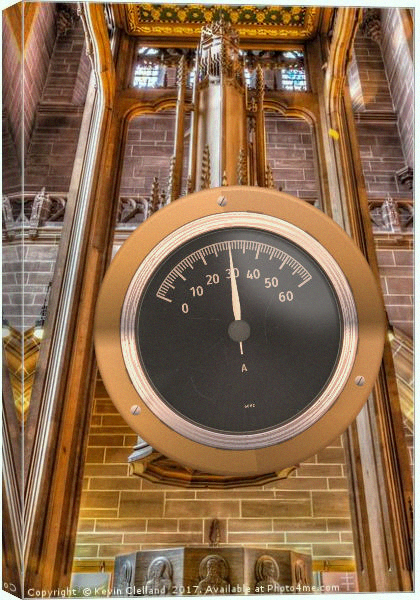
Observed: 30 A
